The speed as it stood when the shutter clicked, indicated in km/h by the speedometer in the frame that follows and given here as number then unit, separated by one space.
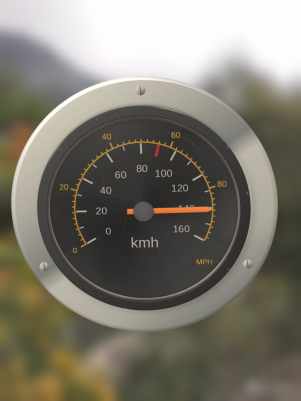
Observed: 140 km/h
